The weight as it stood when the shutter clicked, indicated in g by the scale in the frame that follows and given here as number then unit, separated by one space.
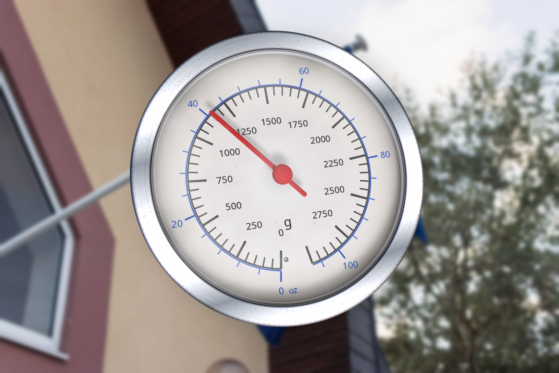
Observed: 1150 g
